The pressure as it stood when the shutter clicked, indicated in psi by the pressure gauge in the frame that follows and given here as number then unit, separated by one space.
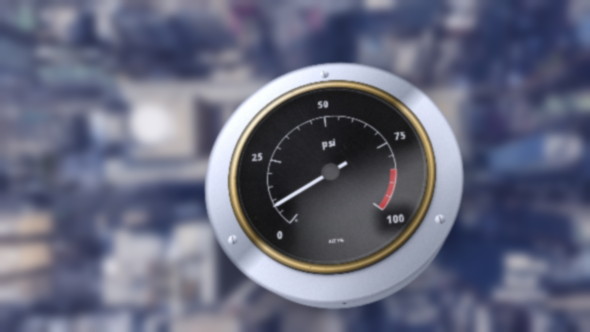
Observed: 7.5 psi
